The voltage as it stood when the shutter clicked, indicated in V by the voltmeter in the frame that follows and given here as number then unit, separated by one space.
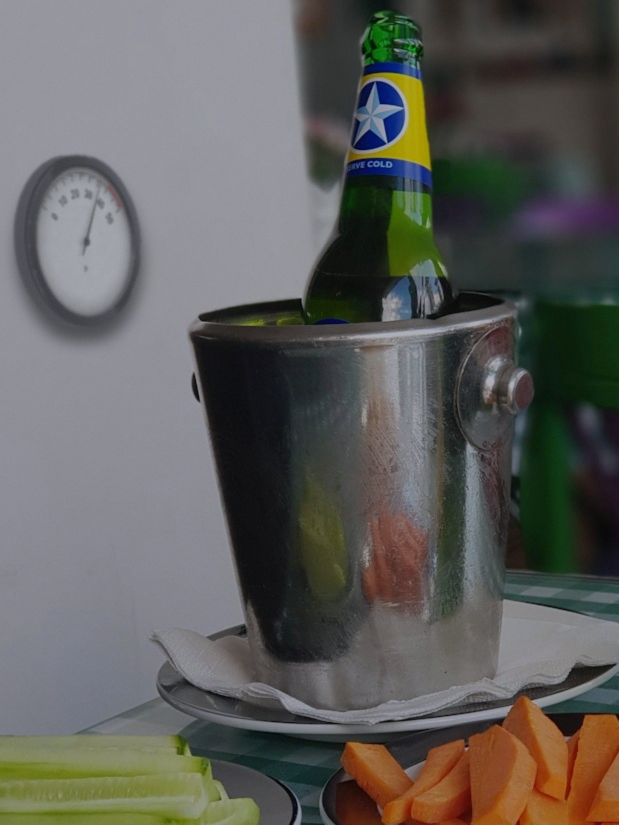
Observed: 35 V
